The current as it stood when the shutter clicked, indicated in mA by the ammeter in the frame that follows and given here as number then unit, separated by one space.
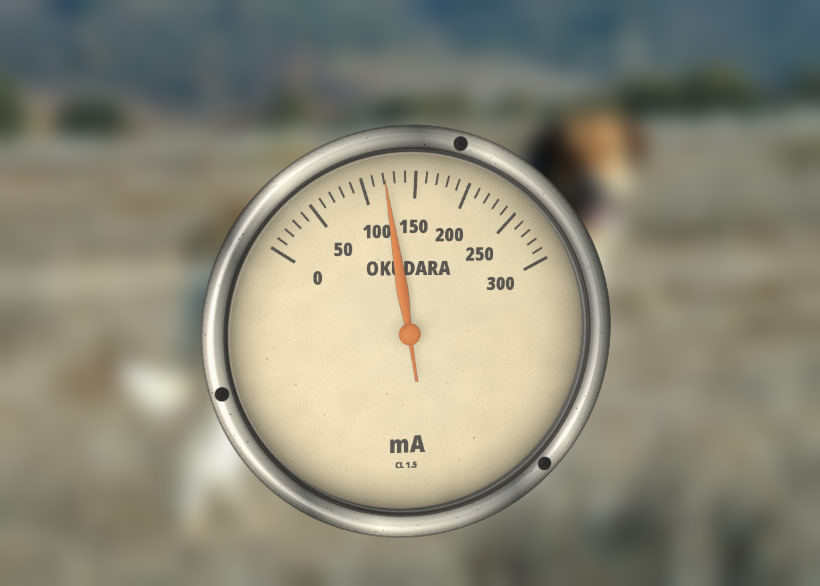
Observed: 120 mA
